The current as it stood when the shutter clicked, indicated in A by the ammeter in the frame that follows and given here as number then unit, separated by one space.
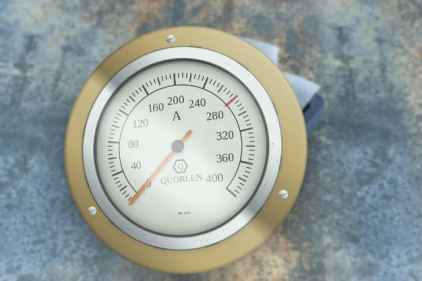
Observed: 0 A
